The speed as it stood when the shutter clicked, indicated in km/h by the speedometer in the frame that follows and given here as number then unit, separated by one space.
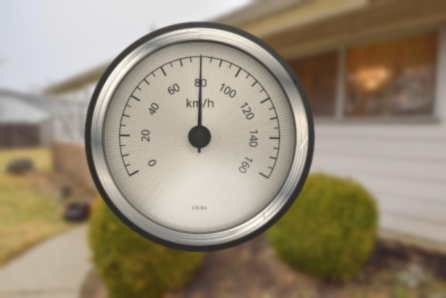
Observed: 80 km/h
